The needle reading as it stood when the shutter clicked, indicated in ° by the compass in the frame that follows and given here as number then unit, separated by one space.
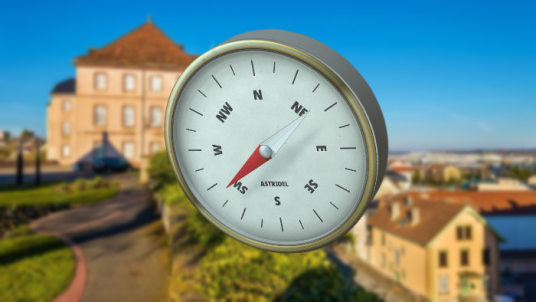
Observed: 232.5 °
